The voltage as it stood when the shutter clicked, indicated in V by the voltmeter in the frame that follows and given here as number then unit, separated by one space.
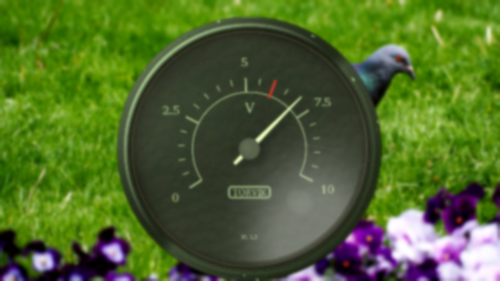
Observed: 7 V
